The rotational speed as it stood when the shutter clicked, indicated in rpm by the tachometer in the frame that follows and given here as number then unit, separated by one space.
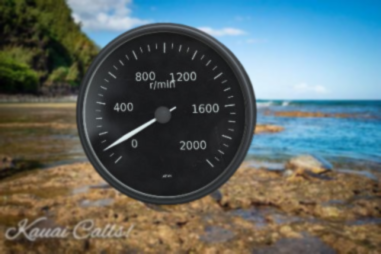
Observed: 100 rpm
